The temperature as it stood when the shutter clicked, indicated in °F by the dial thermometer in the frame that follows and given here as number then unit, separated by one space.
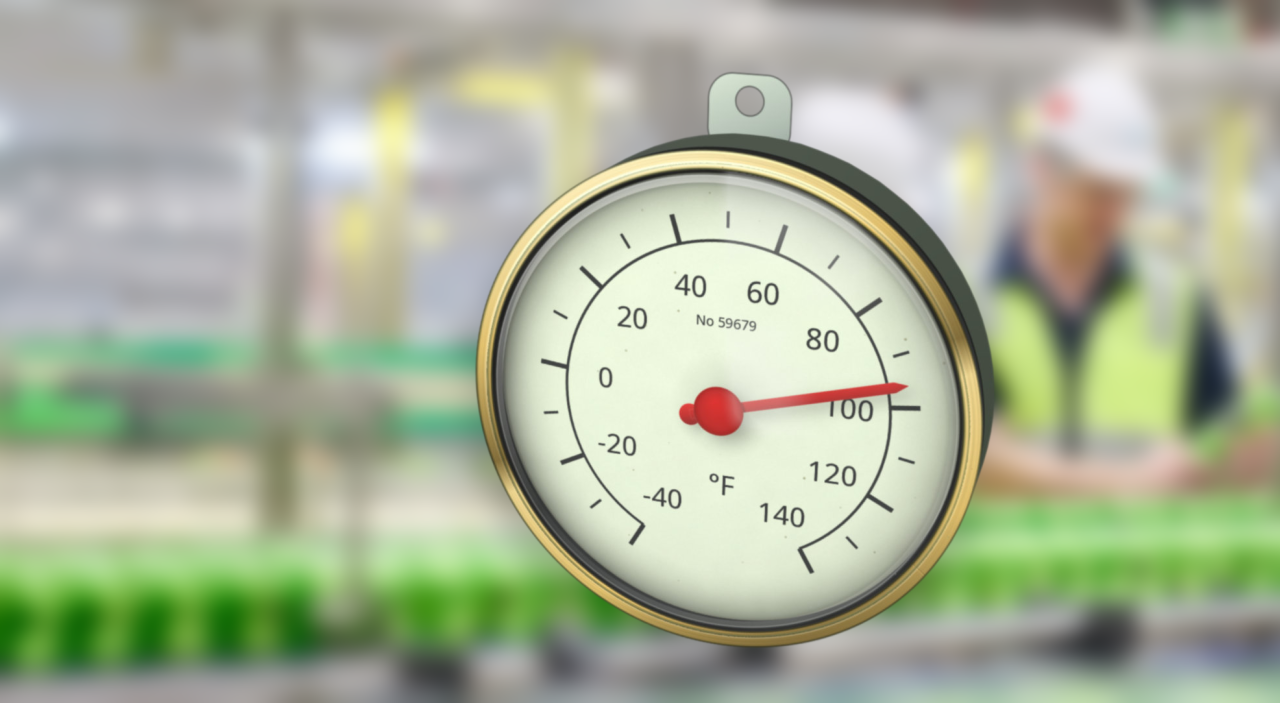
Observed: 95 °F
